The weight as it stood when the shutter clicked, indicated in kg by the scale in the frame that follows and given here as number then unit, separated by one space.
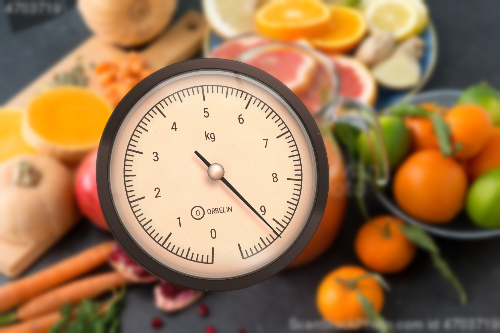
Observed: 9.2 kg
